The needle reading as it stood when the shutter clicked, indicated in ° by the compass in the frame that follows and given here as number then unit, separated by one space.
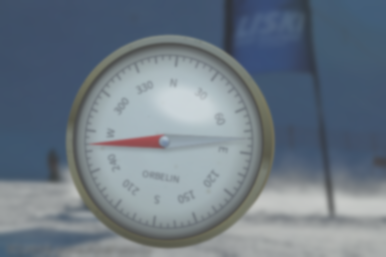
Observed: 260 °
